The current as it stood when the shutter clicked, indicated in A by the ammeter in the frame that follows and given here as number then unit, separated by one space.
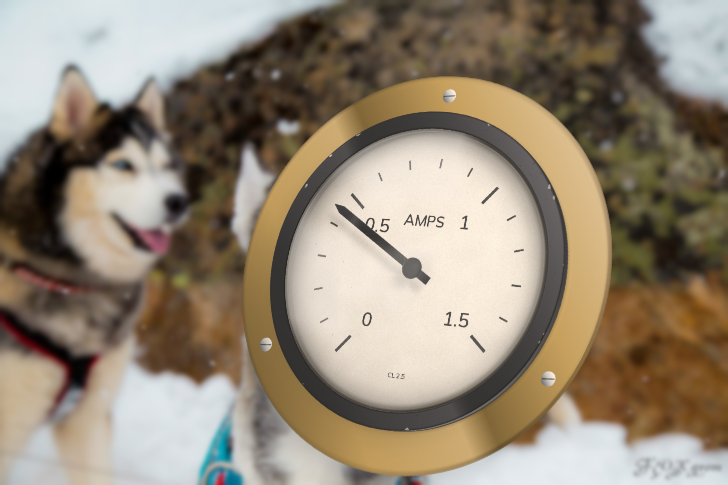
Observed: 0.45 A
